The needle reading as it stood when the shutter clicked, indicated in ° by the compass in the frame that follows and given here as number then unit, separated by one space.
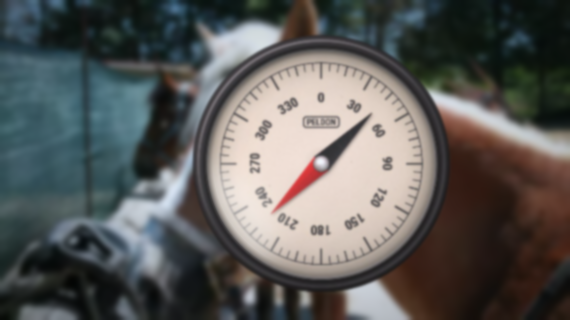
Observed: 225 °
